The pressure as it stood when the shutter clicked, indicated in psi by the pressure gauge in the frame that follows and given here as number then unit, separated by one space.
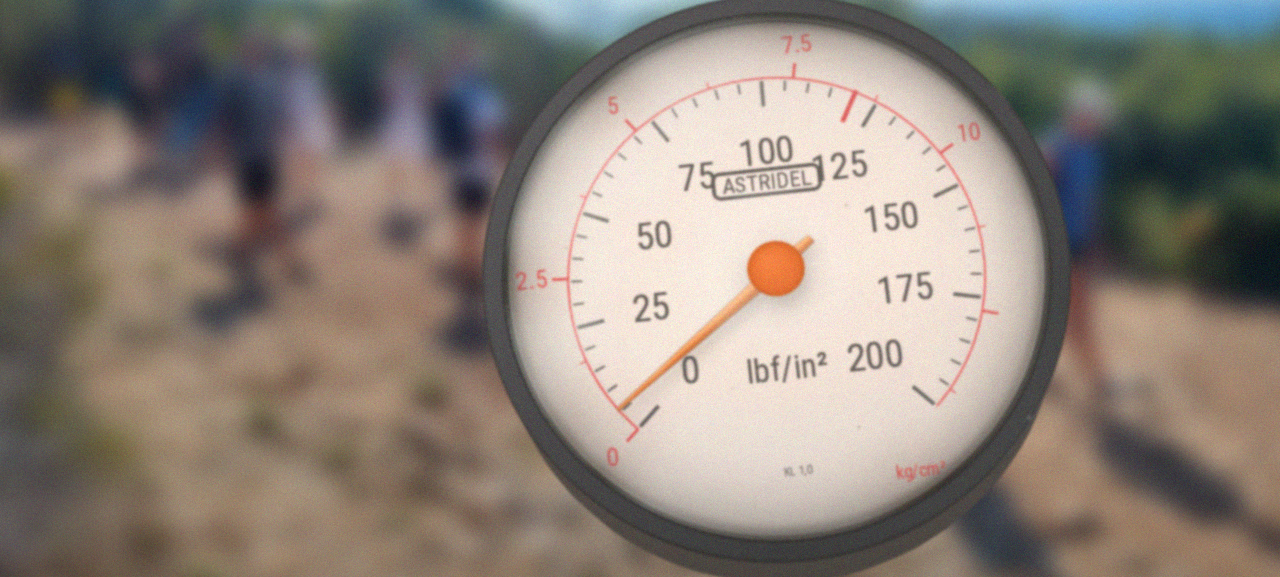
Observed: 5 psi
